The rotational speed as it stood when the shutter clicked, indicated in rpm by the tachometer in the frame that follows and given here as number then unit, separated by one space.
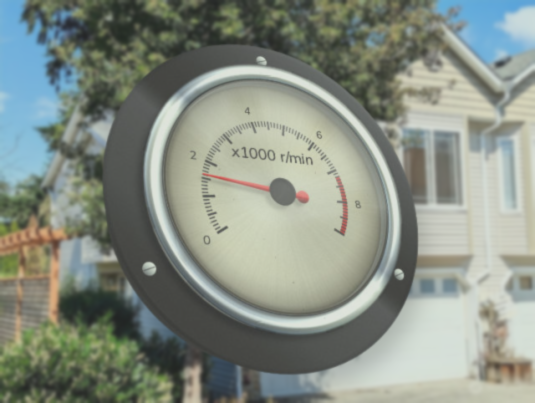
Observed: 1500 rpm
